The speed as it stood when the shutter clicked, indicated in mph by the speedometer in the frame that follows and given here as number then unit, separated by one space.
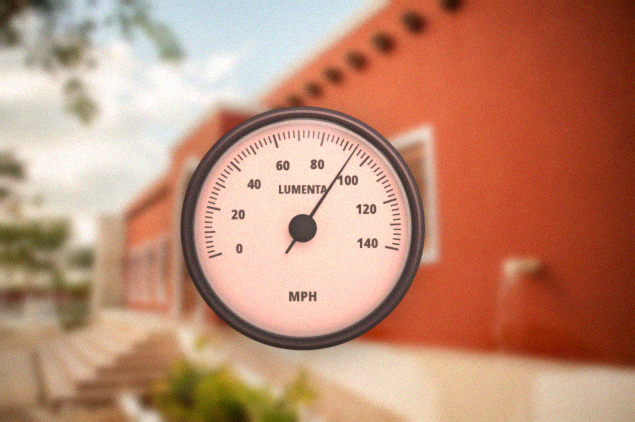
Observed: 94 mph
